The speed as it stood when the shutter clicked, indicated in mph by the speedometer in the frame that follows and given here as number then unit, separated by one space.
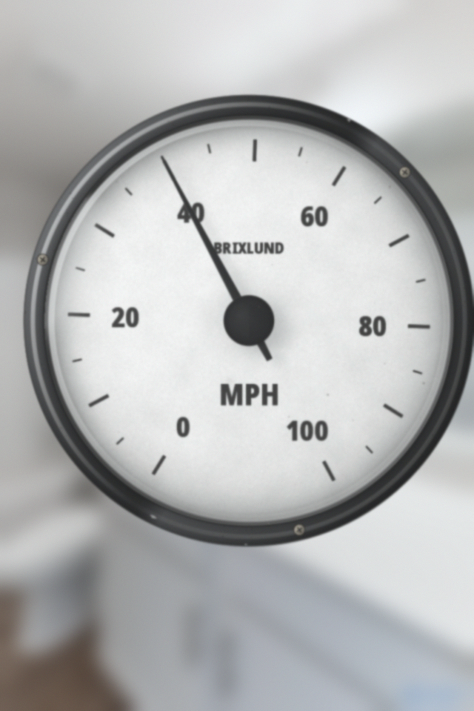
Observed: 40 mph
